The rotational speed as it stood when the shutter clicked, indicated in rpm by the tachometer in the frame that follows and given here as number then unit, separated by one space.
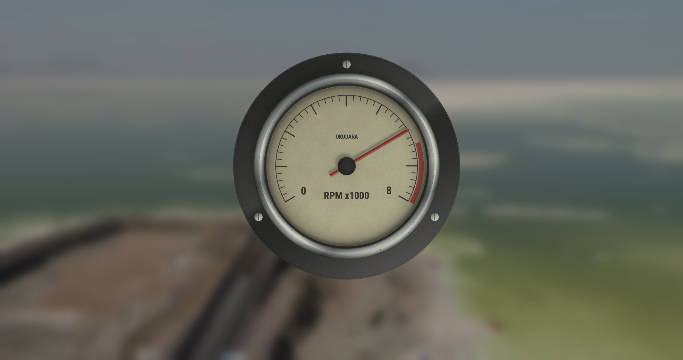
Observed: 6000 rpm
